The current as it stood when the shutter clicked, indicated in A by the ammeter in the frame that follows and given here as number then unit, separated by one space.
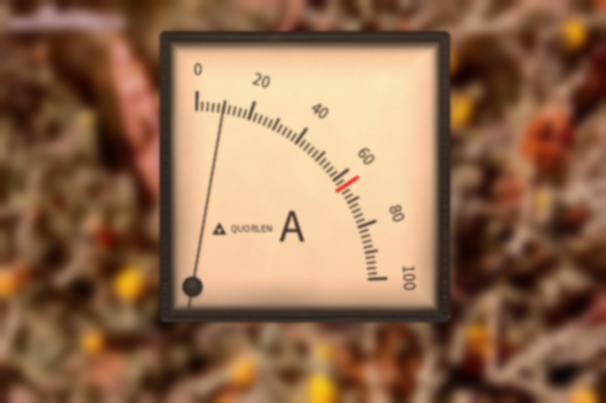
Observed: 10 A
